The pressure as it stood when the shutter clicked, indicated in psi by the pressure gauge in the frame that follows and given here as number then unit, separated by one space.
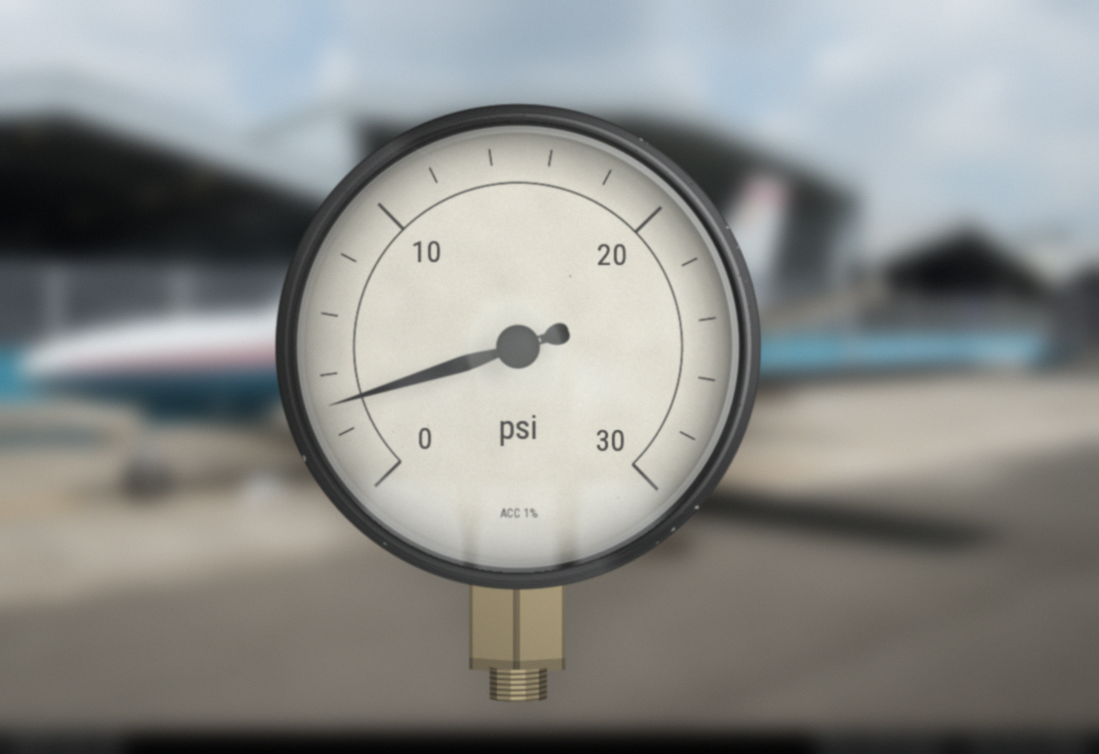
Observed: 3 psi
